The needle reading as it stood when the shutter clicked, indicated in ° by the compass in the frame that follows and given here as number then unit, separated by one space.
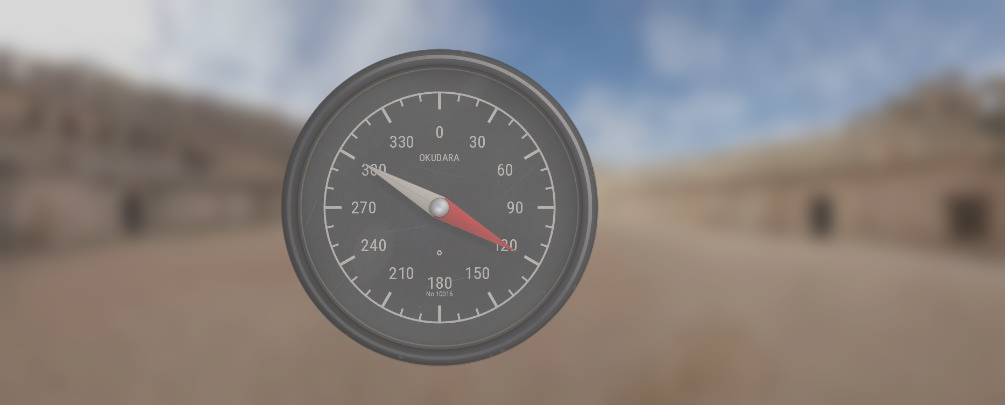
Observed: 120 °
